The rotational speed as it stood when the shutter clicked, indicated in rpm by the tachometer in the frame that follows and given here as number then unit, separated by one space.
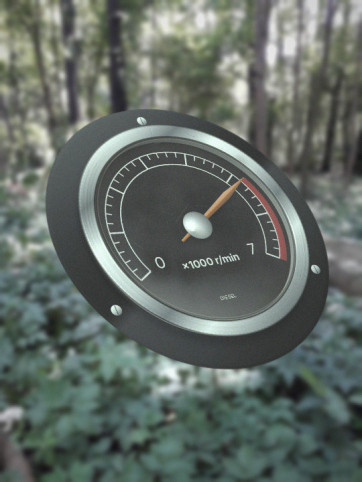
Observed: 5200 rpm
